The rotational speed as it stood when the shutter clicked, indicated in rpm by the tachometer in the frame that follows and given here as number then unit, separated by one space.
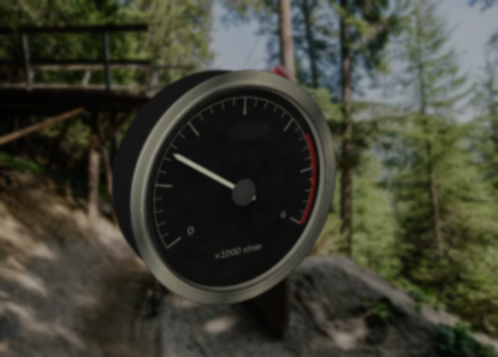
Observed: 1500 rpm
